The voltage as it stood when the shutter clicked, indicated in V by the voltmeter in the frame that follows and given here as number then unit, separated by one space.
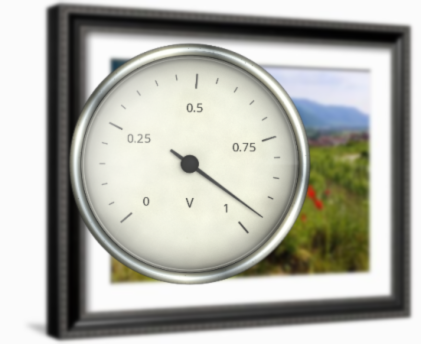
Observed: 0.95 V
